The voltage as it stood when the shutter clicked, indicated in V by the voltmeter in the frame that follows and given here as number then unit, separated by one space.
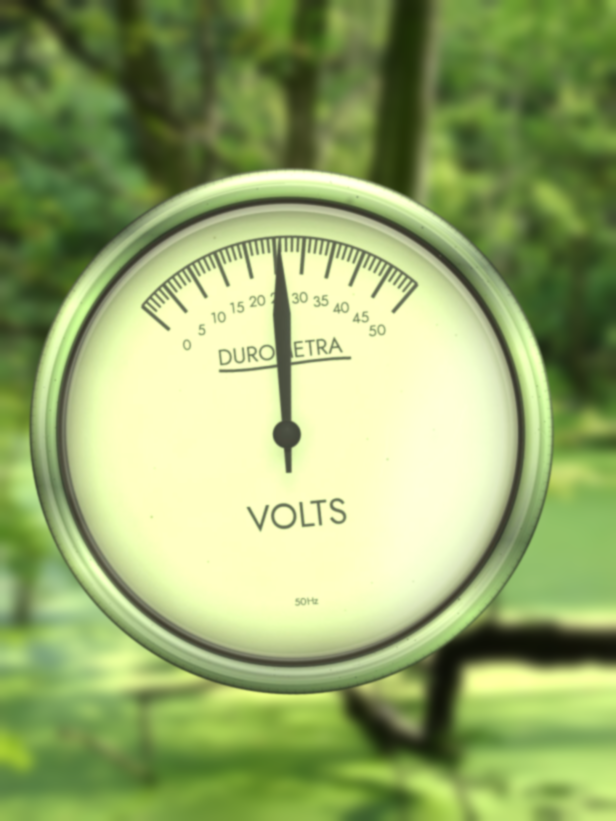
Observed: 26 V
